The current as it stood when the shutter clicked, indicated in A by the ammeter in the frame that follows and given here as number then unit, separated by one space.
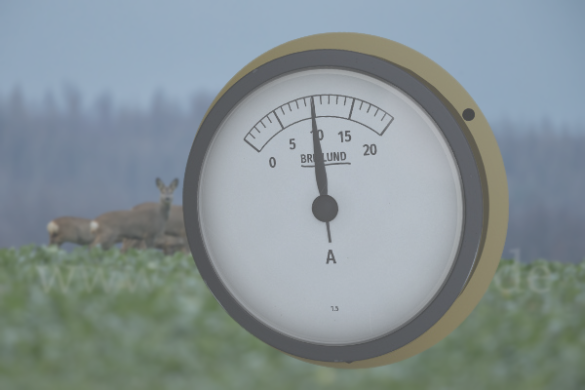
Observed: 10 A
